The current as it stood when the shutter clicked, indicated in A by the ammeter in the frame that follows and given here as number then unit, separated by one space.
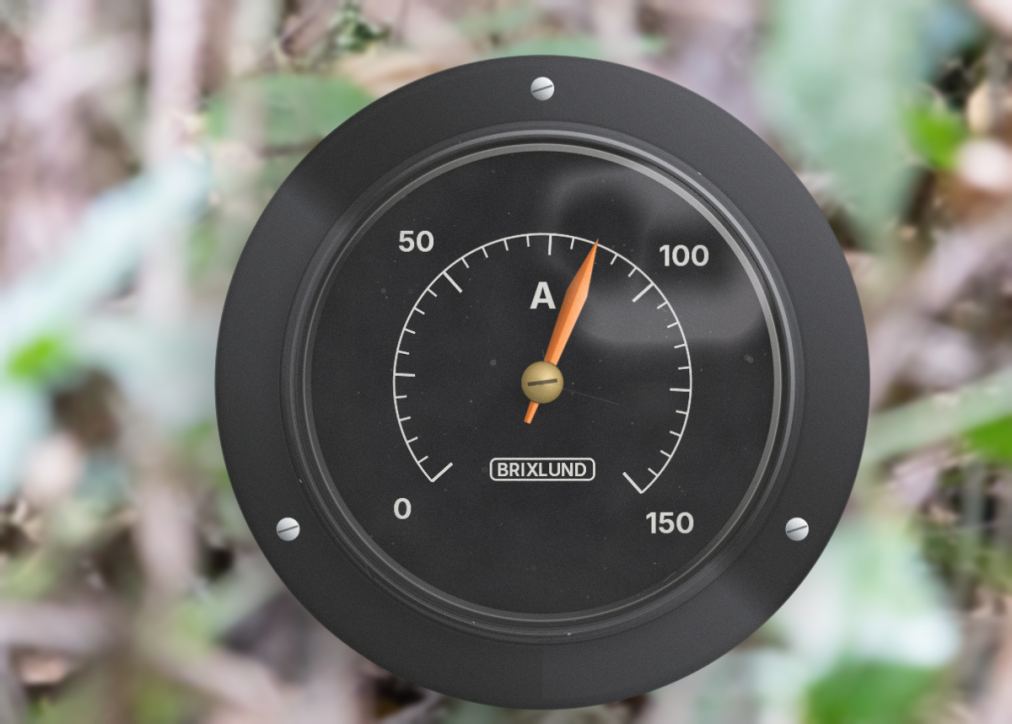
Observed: 85 A
